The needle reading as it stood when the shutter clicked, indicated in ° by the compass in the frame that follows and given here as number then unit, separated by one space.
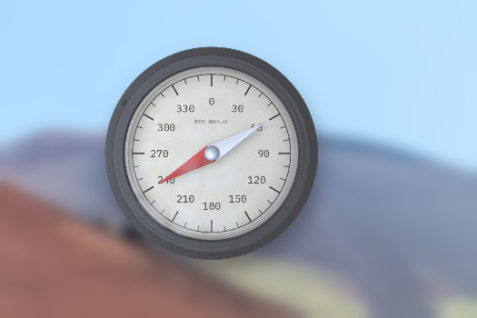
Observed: 240 °
